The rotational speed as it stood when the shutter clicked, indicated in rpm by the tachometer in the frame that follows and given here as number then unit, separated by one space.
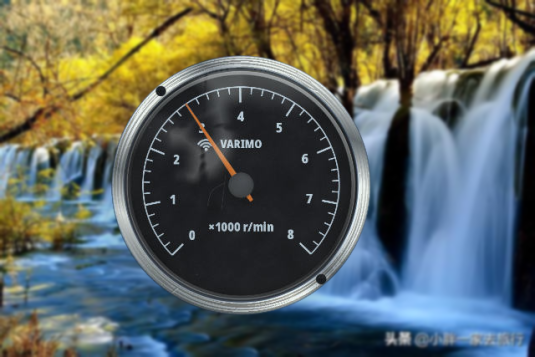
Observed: 3000 rpm
